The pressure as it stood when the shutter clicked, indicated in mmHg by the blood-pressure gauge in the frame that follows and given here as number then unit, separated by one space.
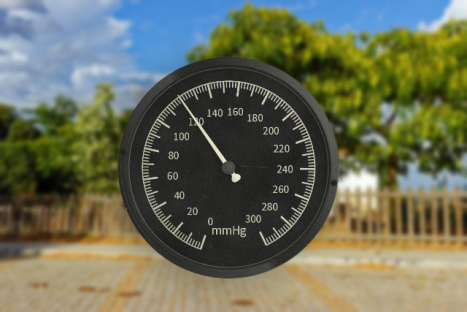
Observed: 120 mmHg
